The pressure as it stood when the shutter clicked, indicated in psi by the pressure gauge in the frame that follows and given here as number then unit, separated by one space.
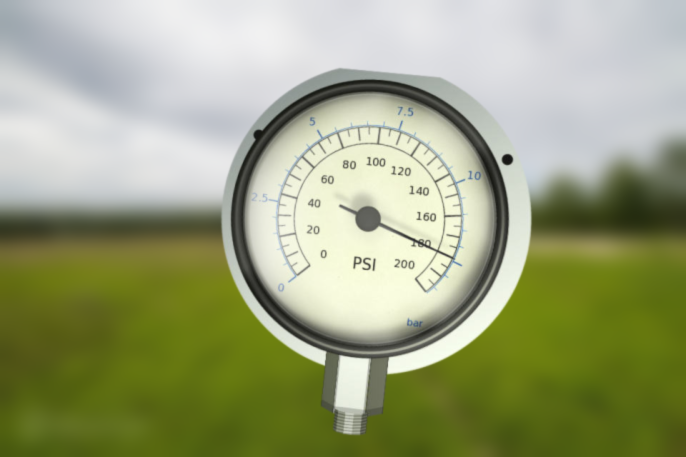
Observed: 180 psi
